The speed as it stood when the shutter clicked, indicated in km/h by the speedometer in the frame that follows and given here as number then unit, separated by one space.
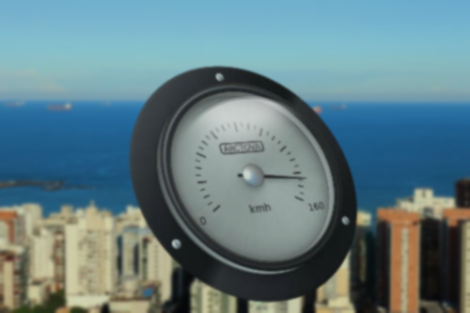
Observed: 145 km/h
